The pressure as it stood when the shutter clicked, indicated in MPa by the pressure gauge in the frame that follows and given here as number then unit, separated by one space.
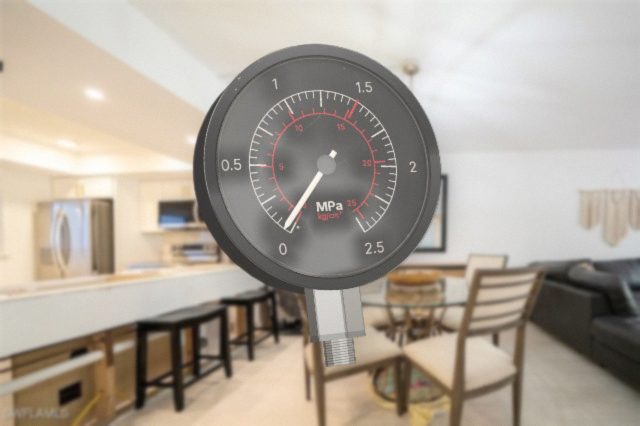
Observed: 0.05 MPa
